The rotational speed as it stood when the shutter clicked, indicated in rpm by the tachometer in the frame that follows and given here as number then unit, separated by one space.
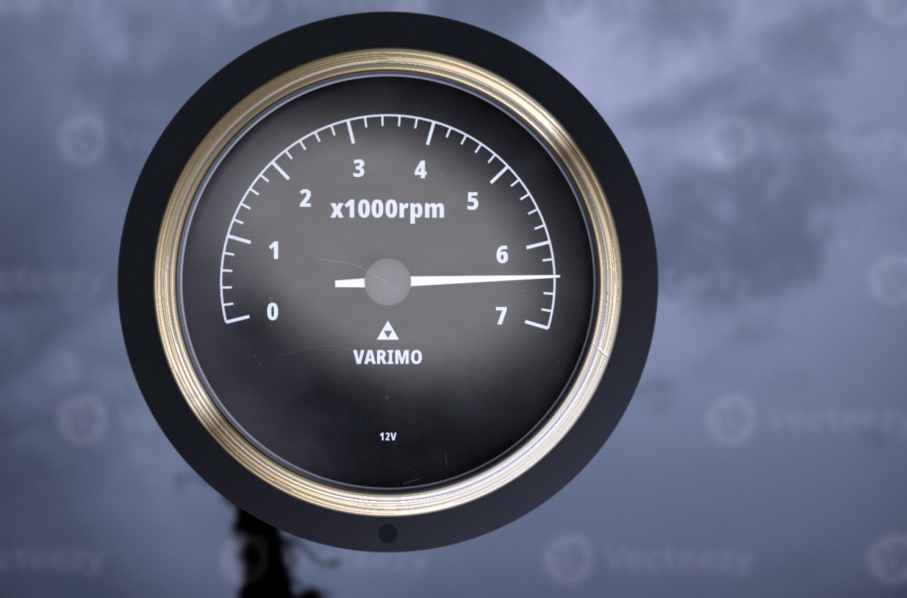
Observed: 6400 rpm
